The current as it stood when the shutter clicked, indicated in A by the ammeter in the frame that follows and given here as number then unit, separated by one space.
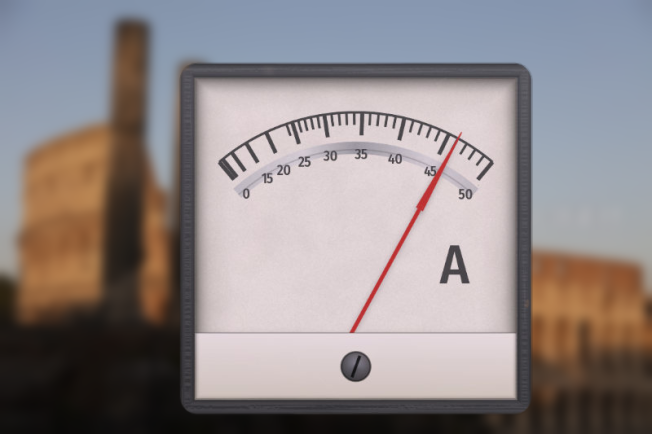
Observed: 46 A
